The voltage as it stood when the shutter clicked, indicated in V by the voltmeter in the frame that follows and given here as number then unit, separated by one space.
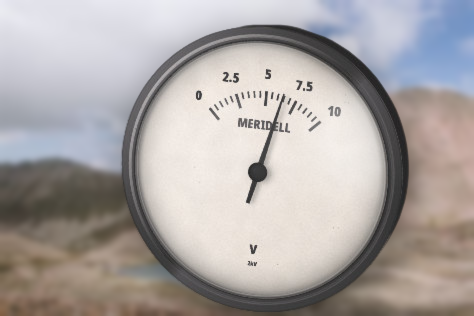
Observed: 6.5 V
